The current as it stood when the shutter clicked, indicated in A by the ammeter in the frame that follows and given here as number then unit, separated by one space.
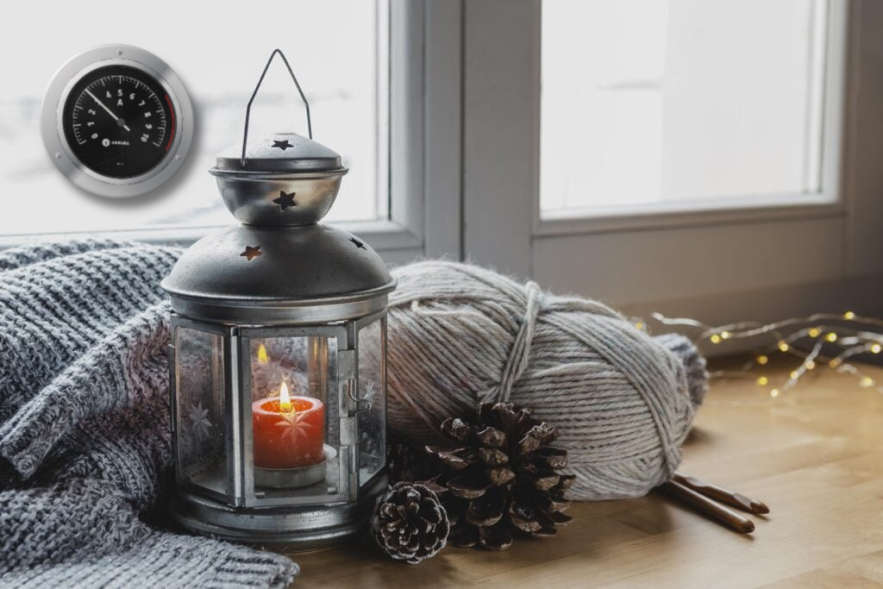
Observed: 3 A
